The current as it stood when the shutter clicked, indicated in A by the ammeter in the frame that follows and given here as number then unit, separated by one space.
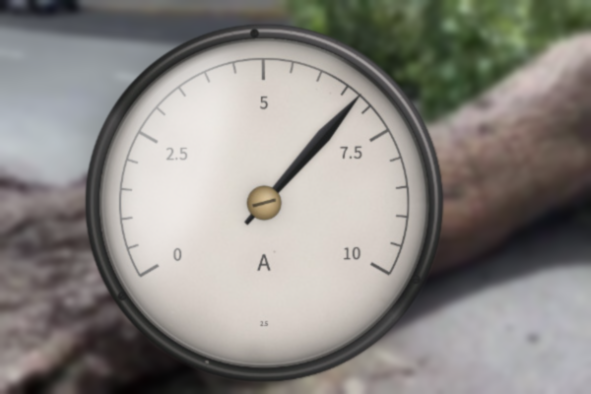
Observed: 6.75 A
